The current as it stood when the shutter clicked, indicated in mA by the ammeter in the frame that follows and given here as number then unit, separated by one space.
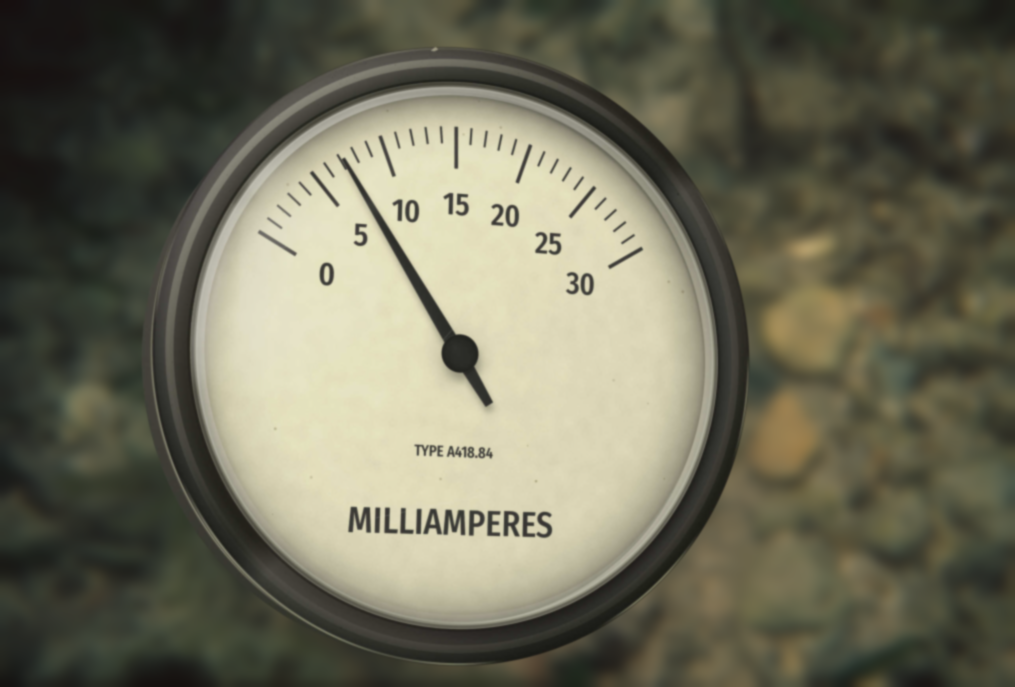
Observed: 7 mA
